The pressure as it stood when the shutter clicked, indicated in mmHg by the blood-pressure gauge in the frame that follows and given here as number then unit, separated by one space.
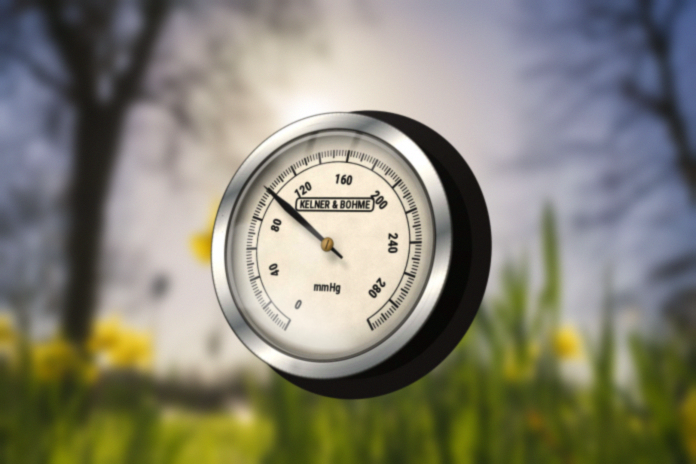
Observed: 100 mmHg
